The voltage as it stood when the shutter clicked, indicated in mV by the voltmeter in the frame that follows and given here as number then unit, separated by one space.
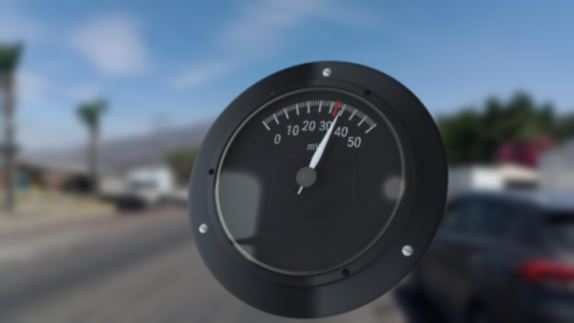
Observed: 35 mV
